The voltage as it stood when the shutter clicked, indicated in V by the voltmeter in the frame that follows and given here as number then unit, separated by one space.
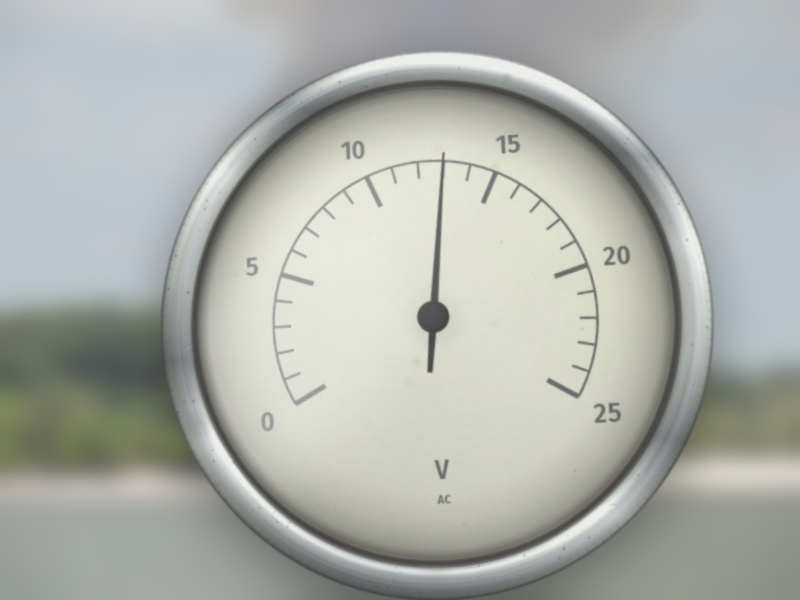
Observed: 13 V
